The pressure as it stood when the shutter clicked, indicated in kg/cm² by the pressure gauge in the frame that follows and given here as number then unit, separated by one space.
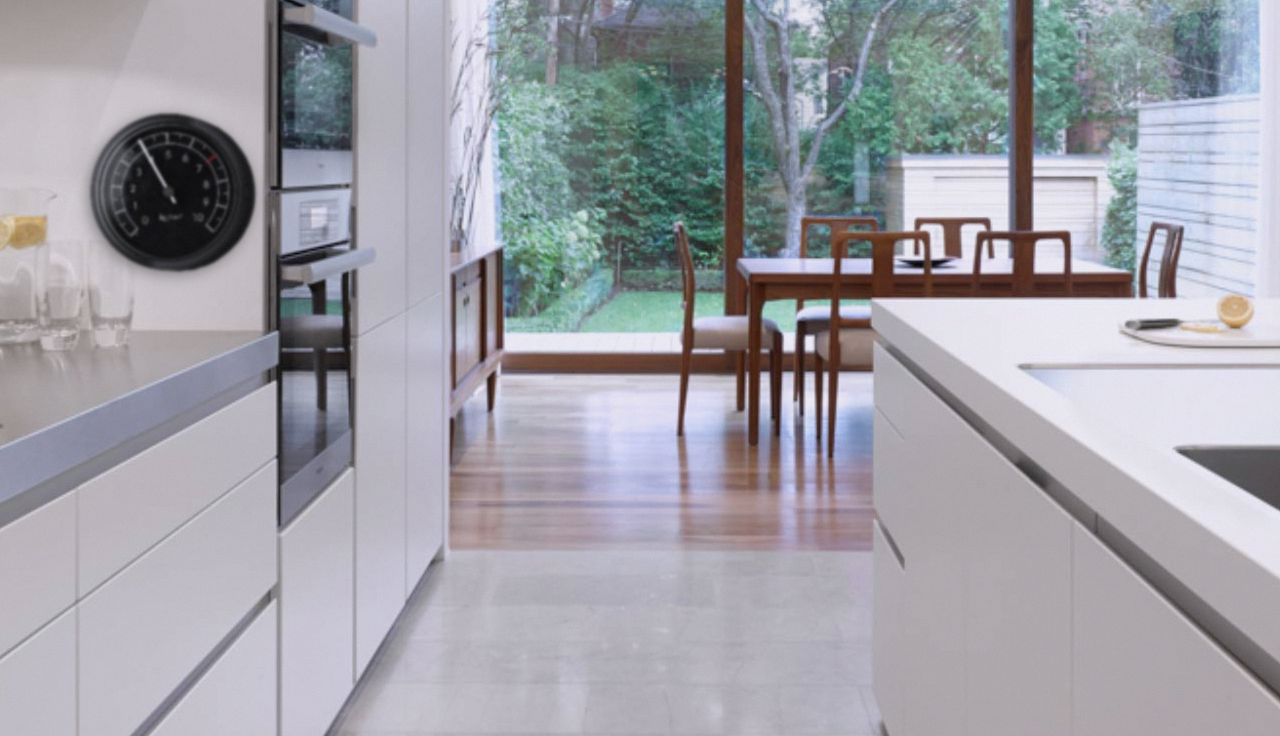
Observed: 4 kg/cm²
